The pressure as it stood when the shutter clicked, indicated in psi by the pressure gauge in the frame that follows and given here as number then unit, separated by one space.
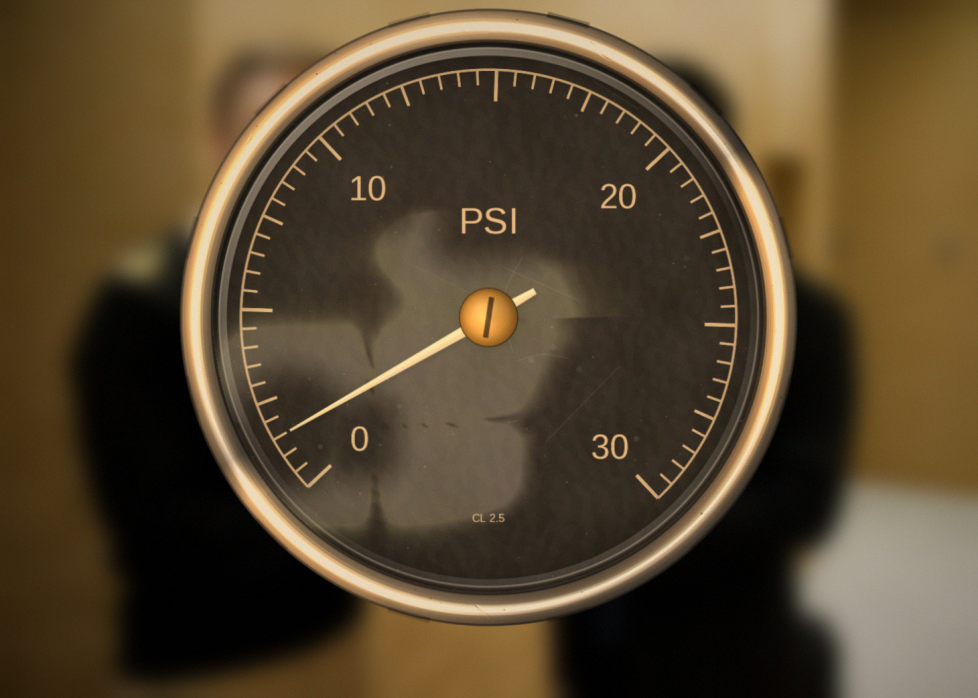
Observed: 1.5 psi
